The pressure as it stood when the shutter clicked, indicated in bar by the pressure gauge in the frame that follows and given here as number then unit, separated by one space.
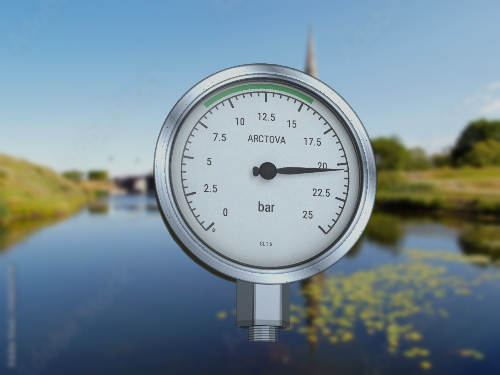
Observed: 20.5 bar
